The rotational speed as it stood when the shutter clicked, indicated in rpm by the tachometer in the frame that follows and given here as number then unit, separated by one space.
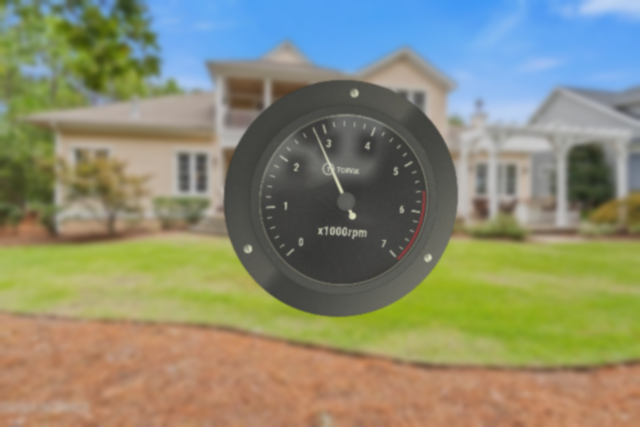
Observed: 2800 rpm
